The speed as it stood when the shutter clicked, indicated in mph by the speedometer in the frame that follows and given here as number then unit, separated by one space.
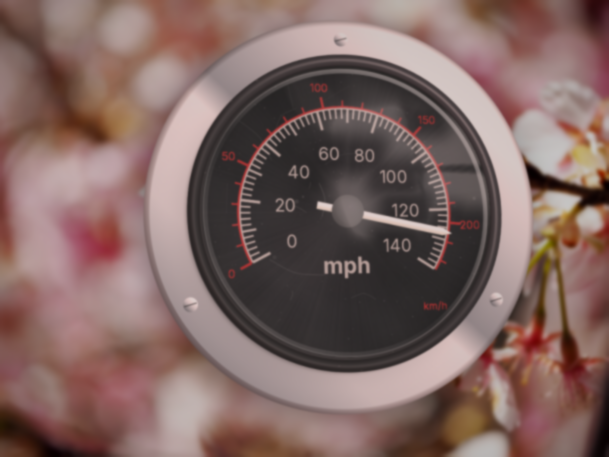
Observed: 128 mph
